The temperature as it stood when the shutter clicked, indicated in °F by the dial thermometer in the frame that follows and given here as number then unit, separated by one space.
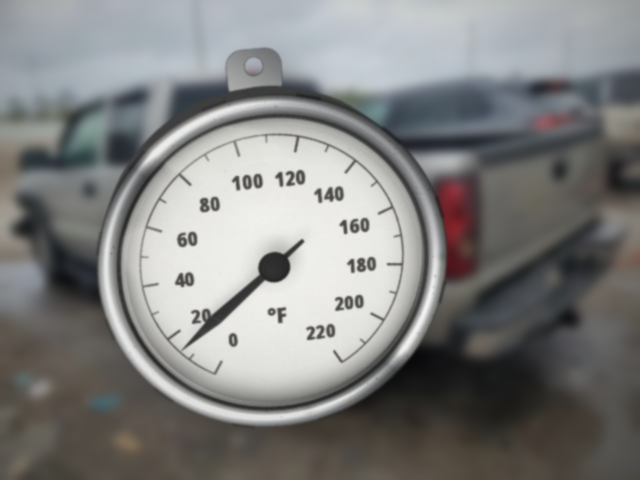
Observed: 15 °F
